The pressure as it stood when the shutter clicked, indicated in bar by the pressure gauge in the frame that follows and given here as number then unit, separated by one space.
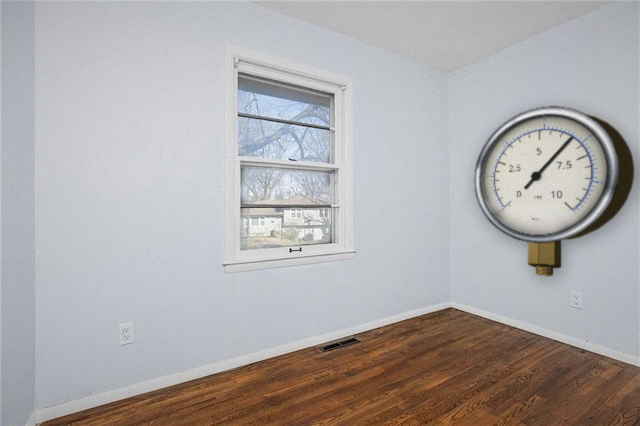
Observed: 6.5 bar
